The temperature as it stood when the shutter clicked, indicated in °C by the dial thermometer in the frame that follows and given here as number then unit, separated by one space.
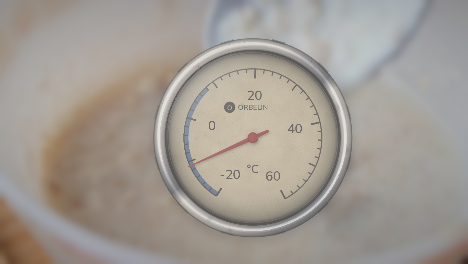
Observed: -11 °C
